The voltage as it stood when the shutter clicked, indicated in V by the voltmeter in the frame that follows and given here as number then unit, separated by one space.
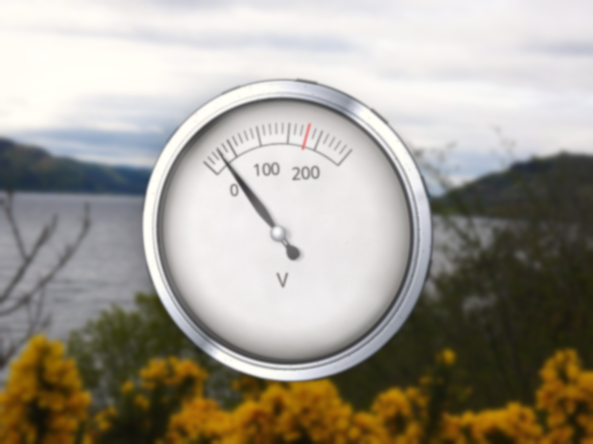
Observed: 30 V
